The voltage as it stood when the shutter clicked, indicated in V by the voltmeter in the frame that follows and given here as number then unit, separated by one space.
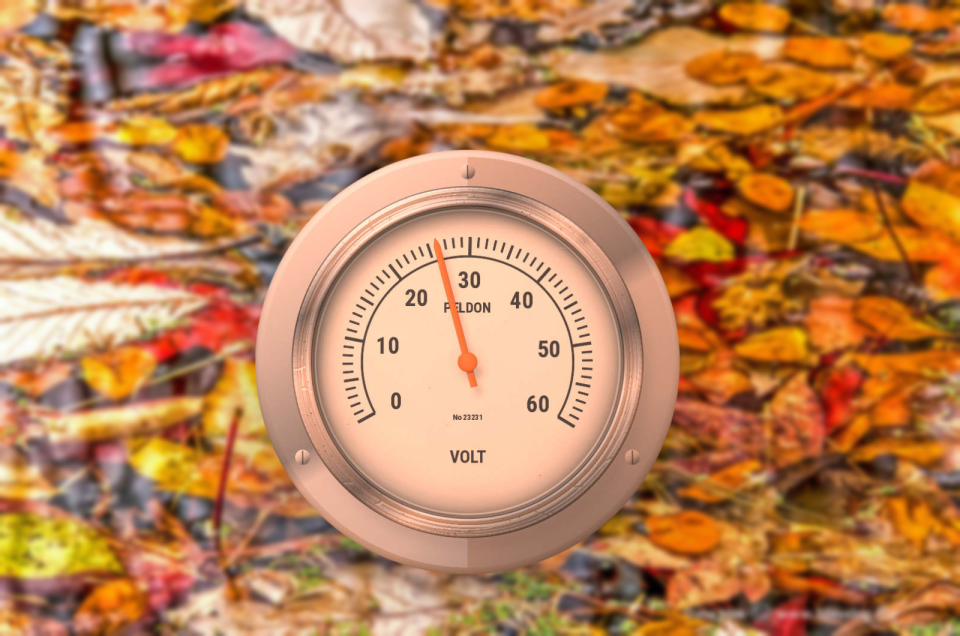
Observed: 26 V
